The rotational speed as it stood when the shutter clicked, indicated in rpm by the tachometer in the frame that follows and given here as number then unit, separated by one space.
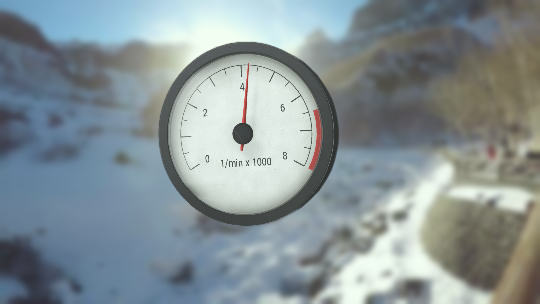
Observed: 4250 rpm
